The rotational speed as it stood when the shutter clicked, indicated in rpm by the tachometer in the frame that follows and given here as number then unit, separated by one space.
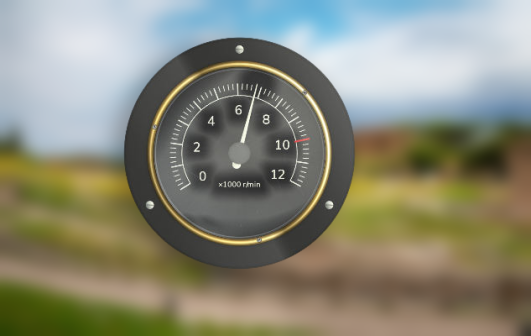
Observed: 6800 rpm
